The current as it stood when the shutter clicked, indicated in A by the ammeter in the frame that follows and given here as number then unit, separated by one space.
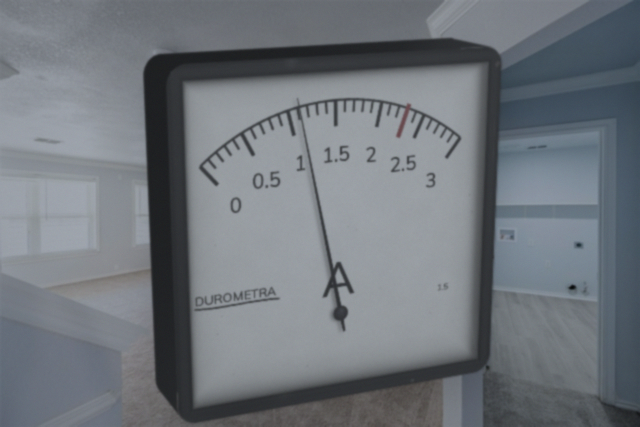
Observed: 1.1 A
